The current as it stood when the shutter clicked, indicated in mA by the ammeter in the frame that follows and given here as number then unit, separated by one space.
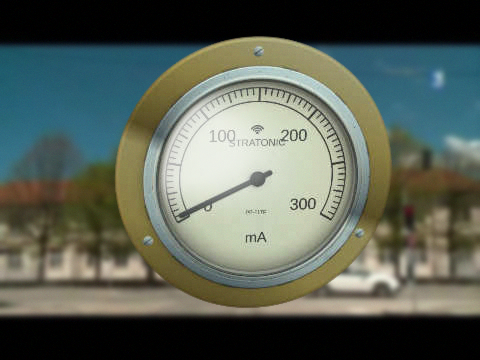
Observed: 5 mA
